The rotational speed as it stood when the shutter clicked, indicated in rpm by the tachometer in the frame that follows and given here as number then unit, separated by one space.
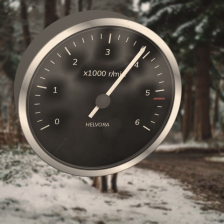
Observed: 3800 rpm
